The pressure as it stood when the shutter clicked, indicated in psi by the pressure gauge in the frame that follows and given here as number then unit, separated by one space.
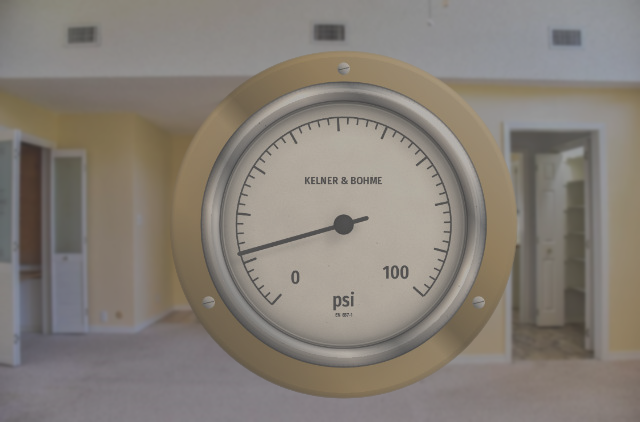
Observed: 12 psi
